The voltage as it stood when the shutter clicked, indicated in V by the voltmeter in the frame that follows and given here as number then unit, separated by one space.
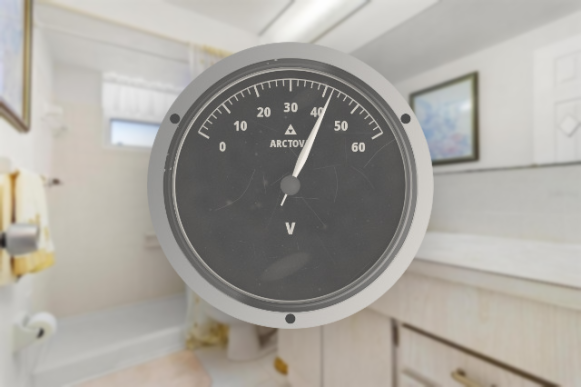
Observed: 42 V
